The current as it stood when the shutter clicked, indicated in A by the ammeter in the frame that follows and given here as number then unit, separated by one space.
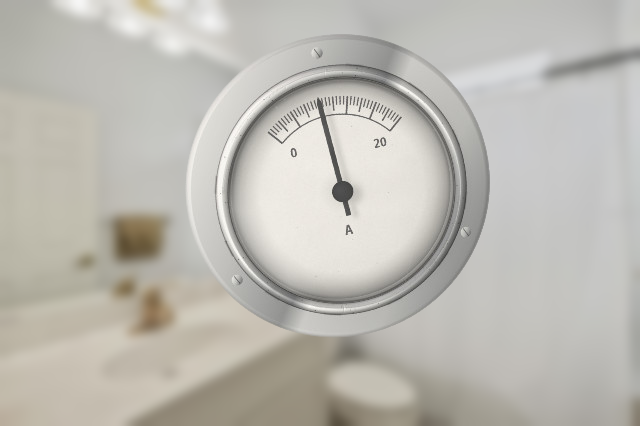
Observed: 8 A
